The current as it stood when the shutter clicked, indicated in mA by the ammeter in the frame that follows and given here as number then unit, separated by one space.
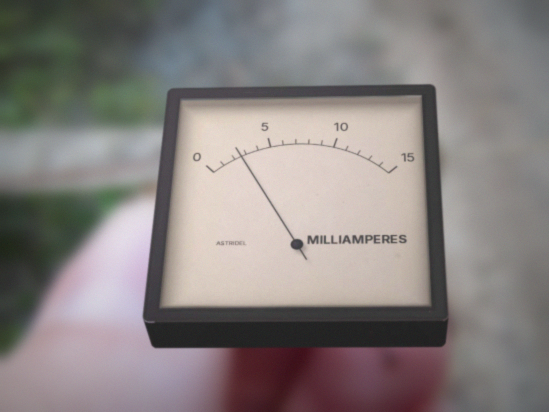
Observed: 2.5 mA
